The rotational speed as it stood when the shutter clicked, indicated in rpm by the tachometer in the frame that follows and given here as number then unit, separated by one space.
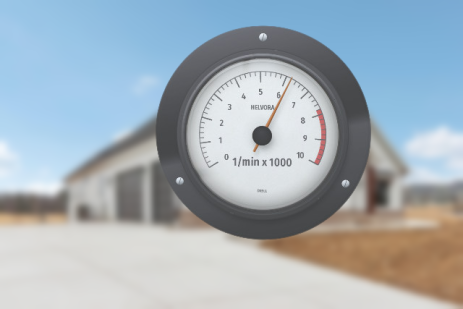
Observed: 6200 rpm
